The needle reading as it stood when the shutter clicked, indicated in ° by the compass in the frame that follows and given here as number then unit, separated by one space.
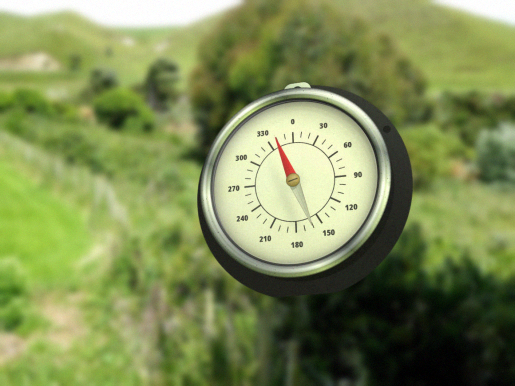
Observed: 340 °
